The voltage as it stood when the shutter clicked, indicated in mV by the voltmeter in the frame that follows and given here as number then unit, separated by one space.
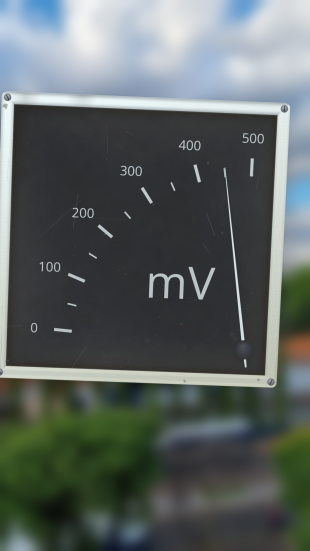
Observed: 450 mV
